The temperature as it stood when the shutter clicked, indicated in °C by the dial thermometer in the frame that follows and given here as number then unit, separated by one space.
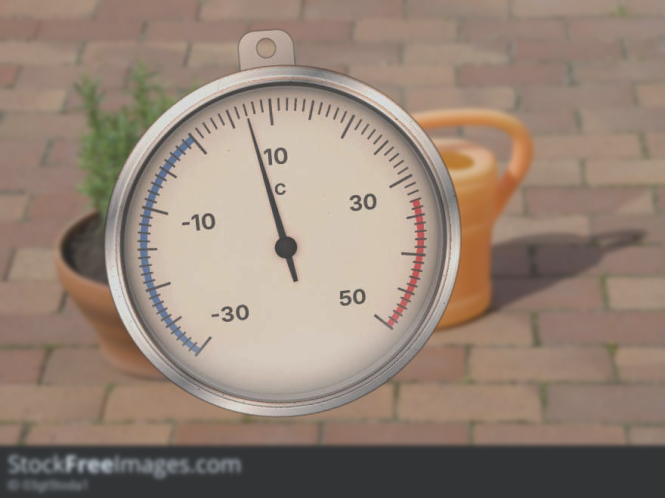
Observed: 7 °C
